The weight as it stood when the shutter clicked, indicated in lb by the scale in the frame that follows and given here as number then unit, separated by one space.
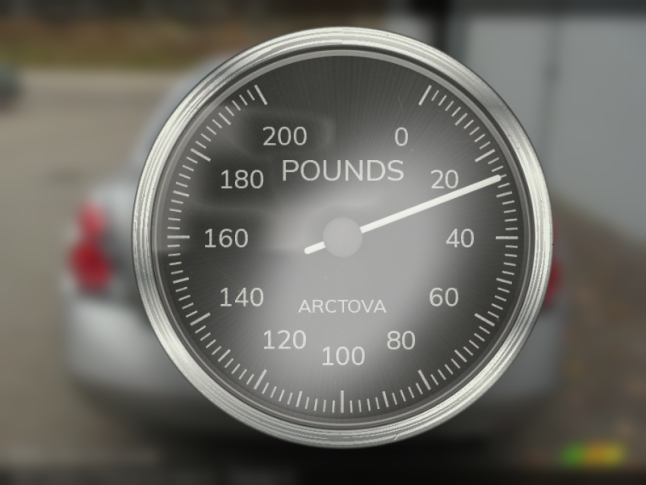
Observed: 26 lb
